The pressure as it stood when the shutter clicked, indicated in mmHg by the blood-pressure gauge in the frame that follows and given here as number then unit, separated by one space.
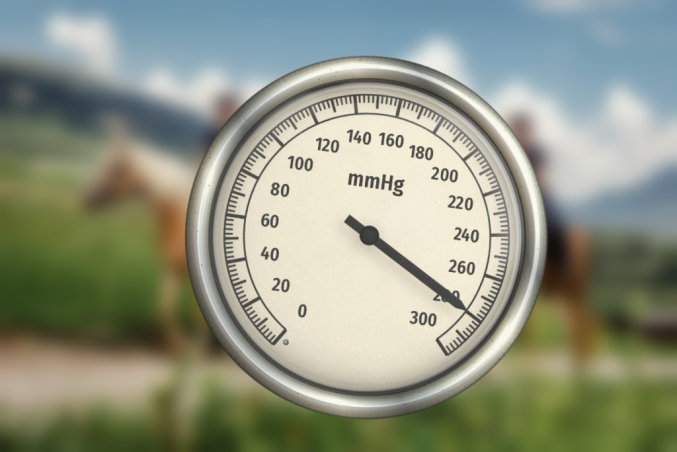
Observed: 280 mmHg
